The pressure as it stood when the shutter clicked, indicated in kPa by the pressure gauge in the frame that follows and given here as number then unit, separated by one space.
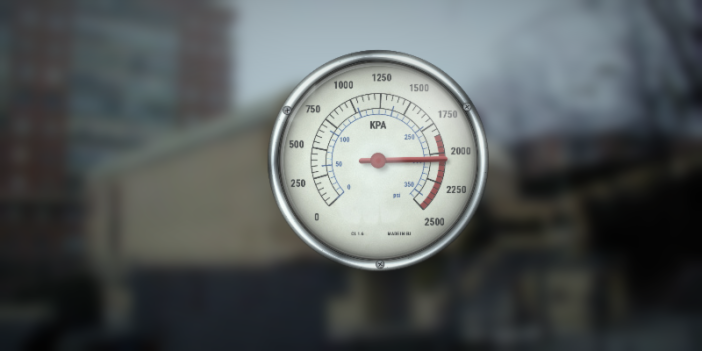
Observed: 2050 kPa
